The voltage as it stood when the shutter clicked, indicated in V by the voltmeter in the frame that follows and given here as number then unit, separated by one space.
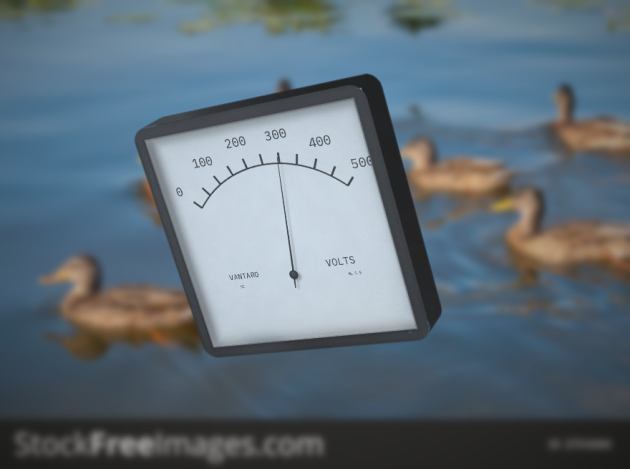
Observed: 300 V
